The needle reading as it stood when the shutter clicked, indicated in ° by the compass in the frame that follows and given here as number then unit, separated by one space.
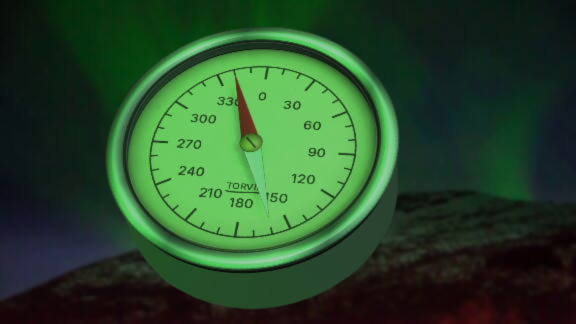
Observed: 340 °
